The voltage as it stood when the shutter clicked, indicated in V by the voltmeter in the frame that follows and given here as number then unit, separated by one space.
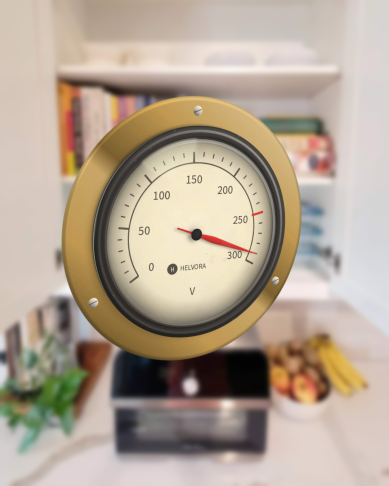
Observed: 290 V
